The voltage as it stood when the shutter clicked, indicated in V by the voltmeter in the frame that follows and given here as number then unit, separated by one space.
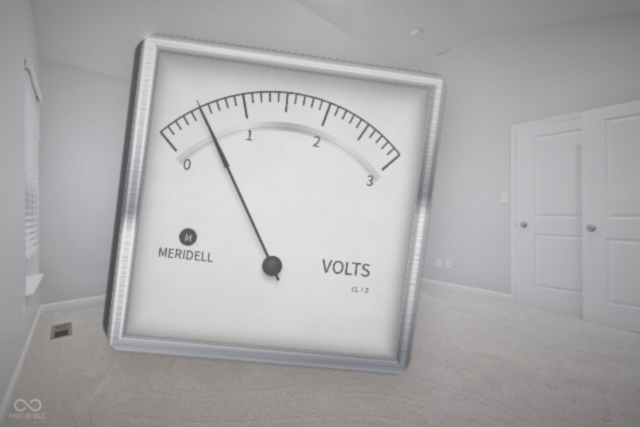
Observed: 0.5 V
